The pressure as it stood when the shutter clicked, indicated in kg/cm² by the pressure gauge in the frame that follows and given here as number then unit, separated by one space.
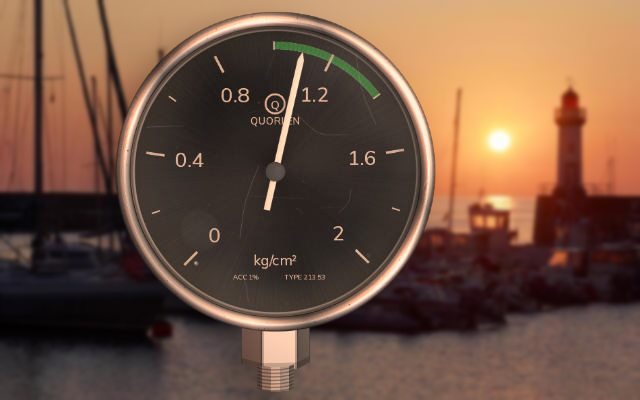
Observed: 1.1 kg/cm²
